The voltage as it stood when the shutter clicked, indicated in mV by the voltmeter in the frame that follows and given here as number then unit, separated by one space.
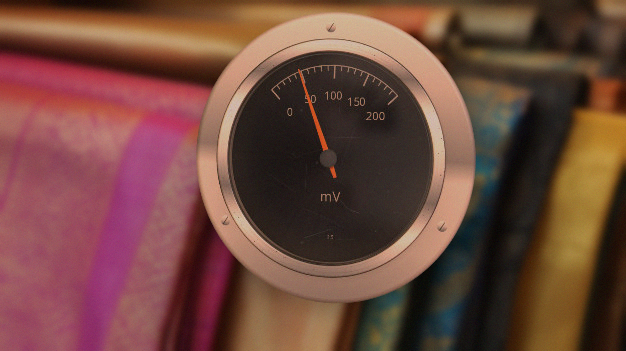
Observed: 50 mV
